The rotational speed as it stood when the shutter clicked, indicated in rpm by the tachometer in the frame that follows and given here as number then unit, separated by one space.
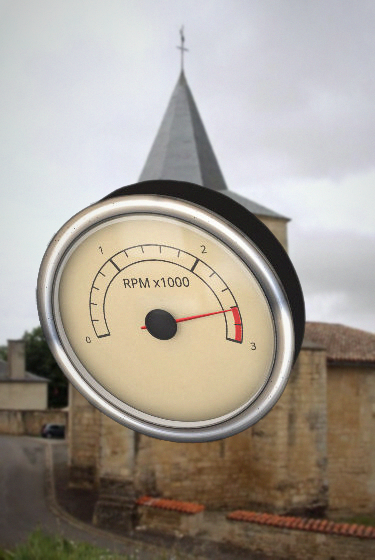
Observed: 2600 rpm
